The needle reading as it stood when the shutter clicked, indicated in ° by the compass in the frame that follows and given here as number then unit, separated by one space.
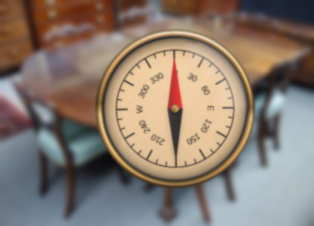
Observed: 0 °
